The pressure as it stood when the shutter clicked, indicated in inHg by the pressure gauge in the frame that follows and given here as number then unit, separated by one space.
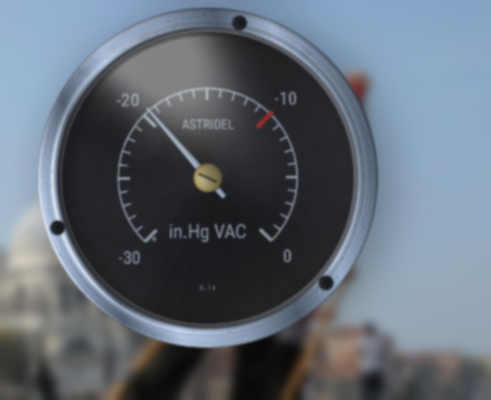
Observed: -19.5 inHg
